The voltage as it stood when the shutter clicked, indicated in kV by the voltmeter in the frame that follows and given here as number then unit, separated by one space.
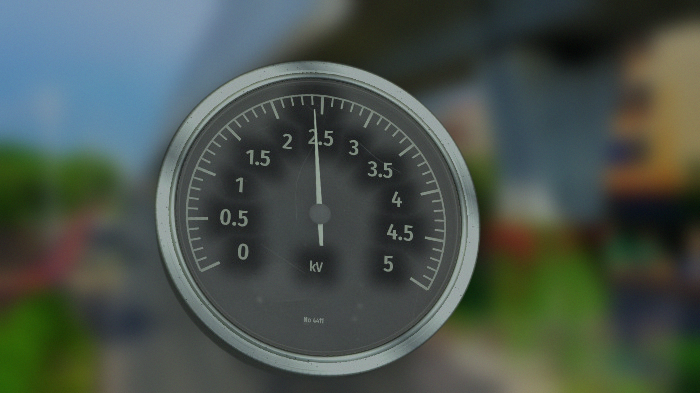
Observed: 2.4 kV
